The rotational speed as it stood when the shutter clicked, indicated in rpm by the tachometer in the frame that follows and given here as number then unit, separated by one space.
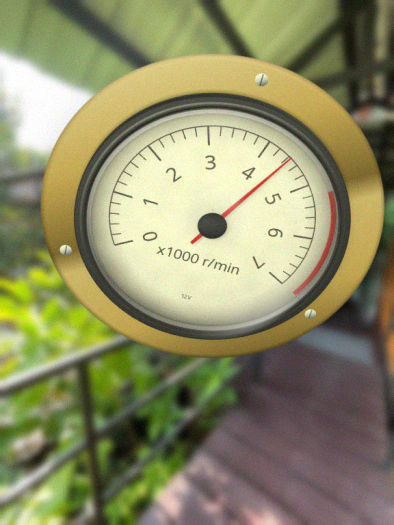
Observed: 4400 rpm
